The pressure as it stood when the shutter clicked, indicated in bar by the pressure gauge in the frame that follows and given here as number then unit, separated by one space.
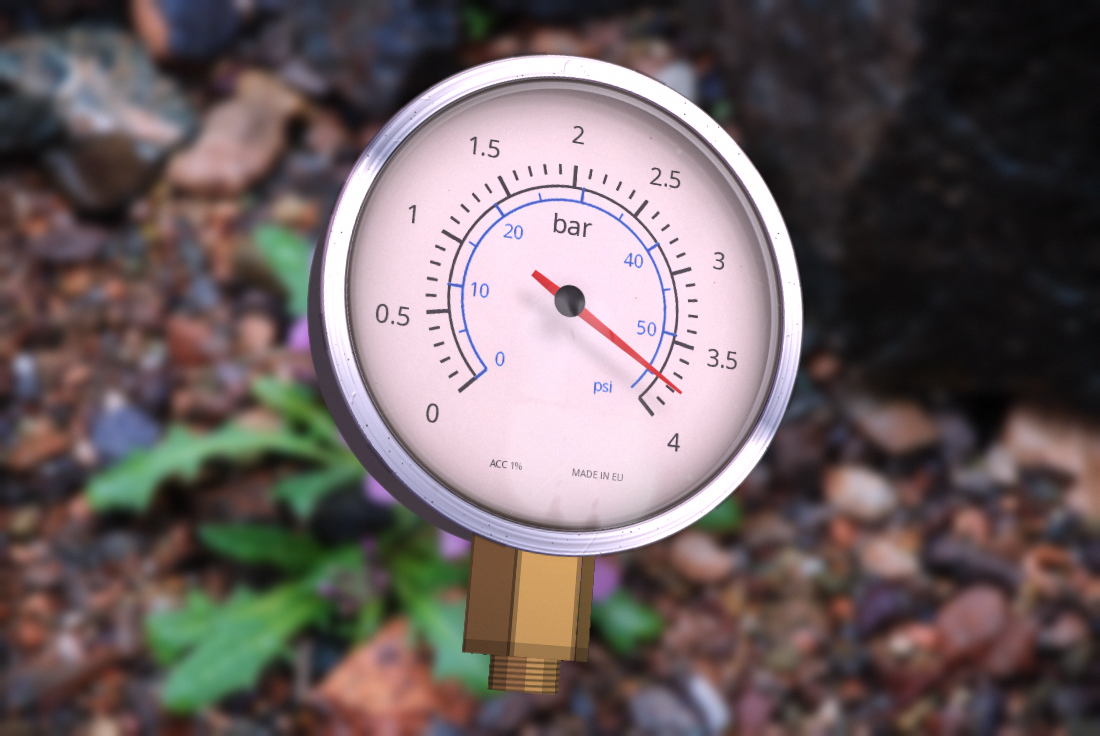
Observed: 3.8 bar
